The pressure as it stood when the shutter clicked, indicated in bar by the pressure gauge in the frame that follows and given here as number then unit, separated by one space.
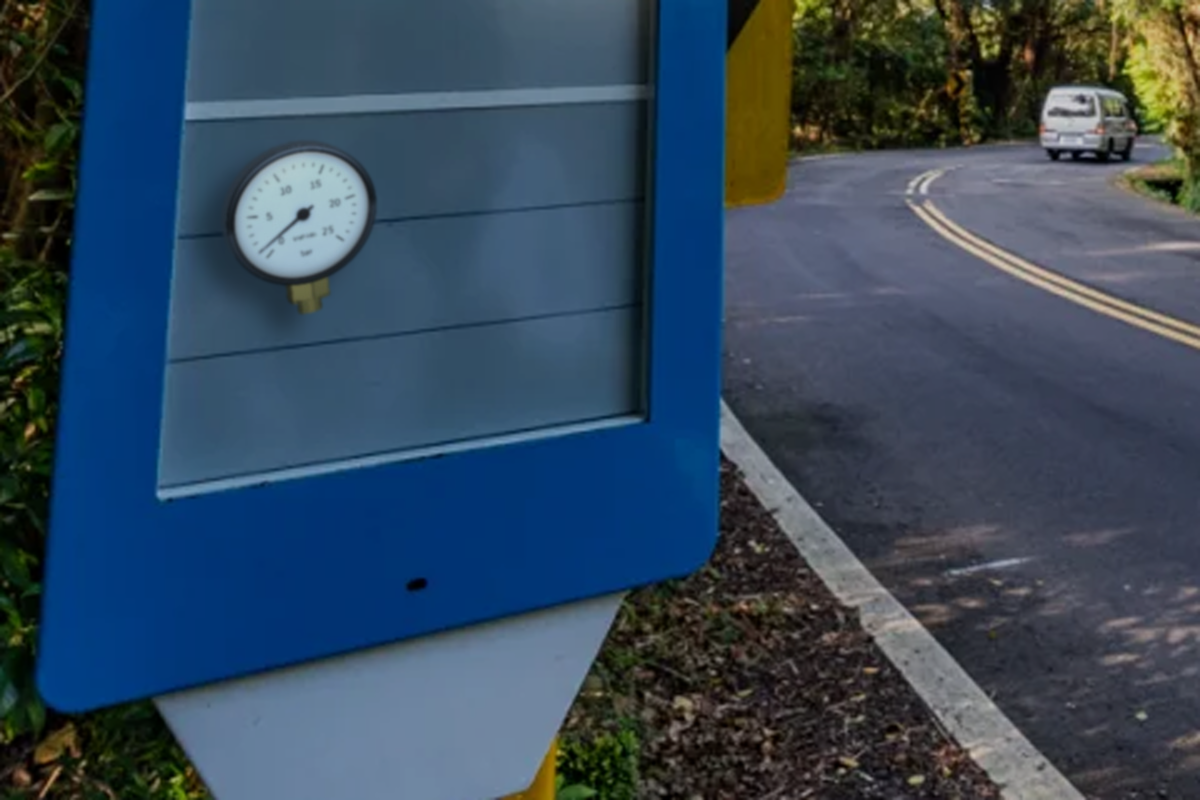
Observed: 1 bar
